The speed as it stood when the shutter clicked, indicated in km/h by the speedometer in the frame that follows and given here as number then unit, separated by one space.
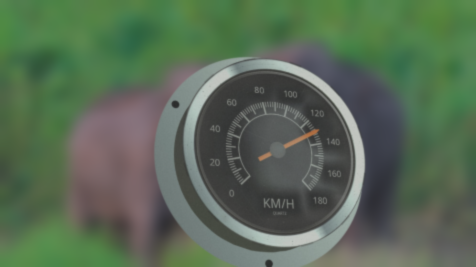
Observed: 130 km/h
